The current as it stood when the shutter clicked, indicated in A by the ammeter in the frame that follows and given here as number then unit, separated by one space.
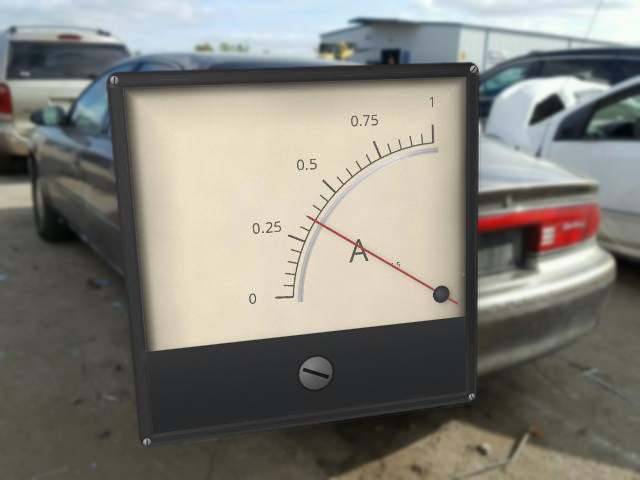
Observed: 0.35 A
